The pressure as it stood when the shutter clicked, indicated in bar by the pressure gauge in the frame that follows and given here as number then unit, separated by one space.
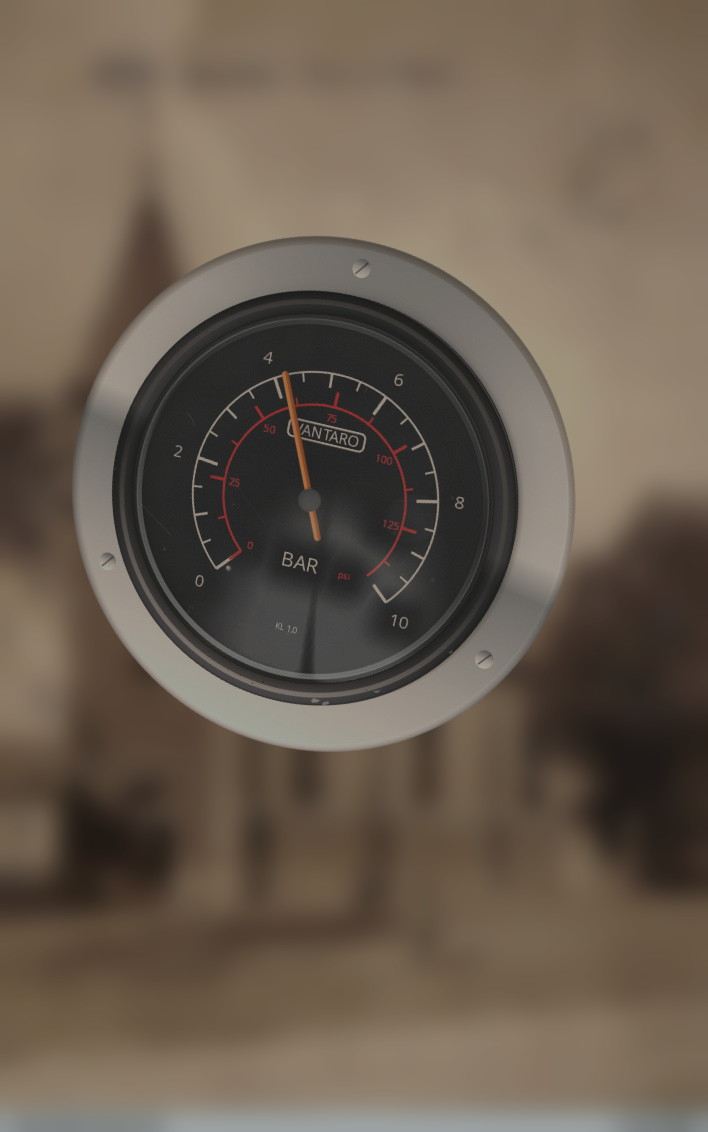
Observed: 4.25 bar
